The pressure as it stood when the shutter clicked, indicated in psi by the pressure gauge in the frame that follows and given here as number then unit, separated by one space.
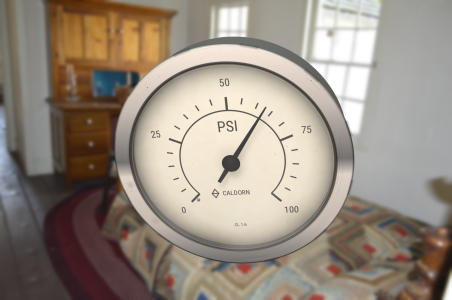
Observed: 62.5 psi
